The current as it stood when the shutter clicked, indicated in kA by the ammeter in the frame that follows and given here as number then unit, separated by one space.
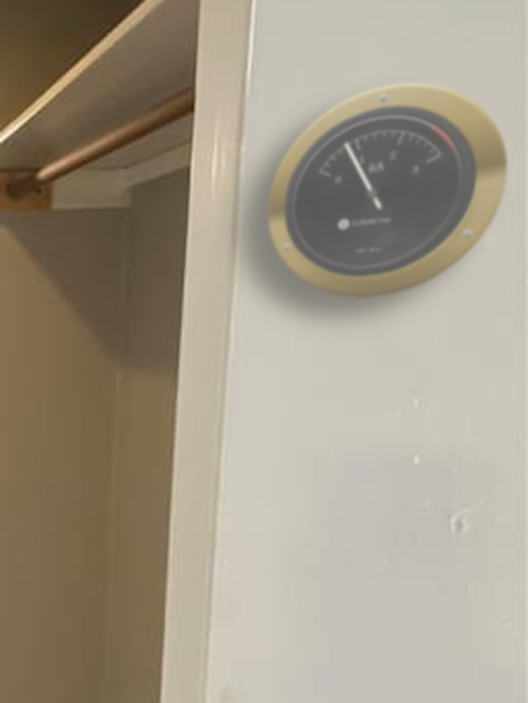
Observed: 0.8 kA
